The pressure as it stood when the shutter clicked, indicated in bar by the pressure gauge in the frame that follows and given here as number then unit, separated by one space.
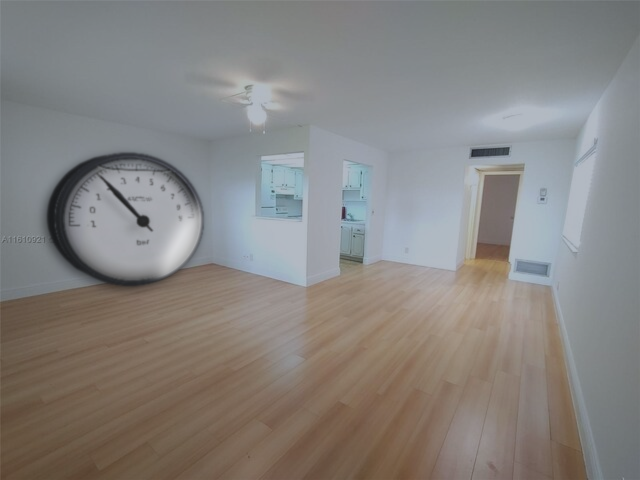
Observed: 2 bar
